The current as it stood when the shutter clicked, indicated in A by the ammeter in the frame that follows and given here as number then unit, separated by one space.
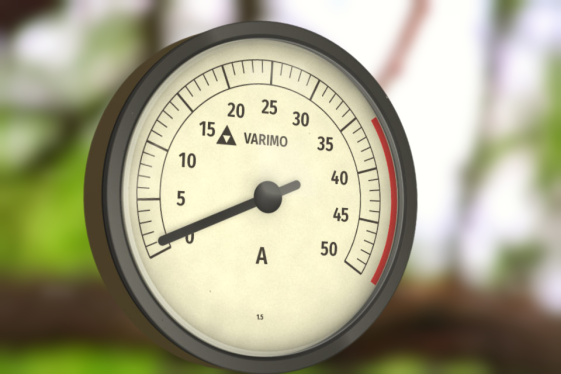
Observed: 1 A
